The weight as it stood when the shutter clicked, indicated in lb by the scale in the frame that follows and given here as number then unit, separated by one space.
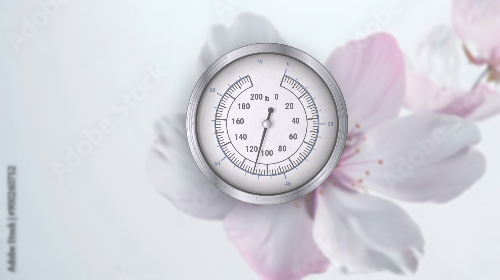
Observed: 110 lb
